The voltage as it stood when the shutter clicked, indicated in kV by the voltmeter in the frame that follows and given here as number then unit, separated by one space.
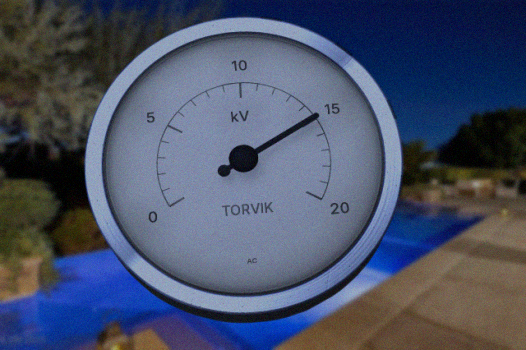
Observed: 15 kV
